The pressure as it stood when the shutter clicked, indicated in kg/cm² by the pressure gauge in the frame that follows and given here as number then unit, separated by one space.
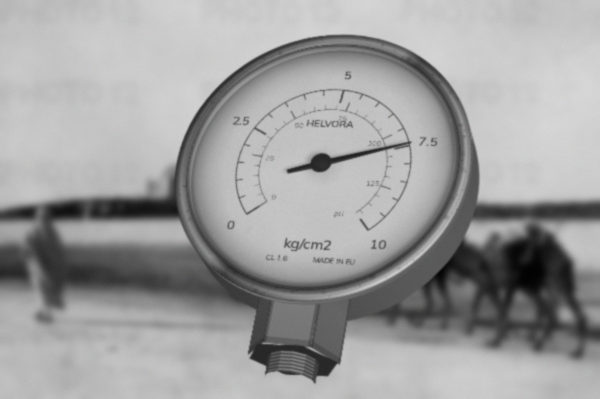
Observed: 7.5 kg/cm²
